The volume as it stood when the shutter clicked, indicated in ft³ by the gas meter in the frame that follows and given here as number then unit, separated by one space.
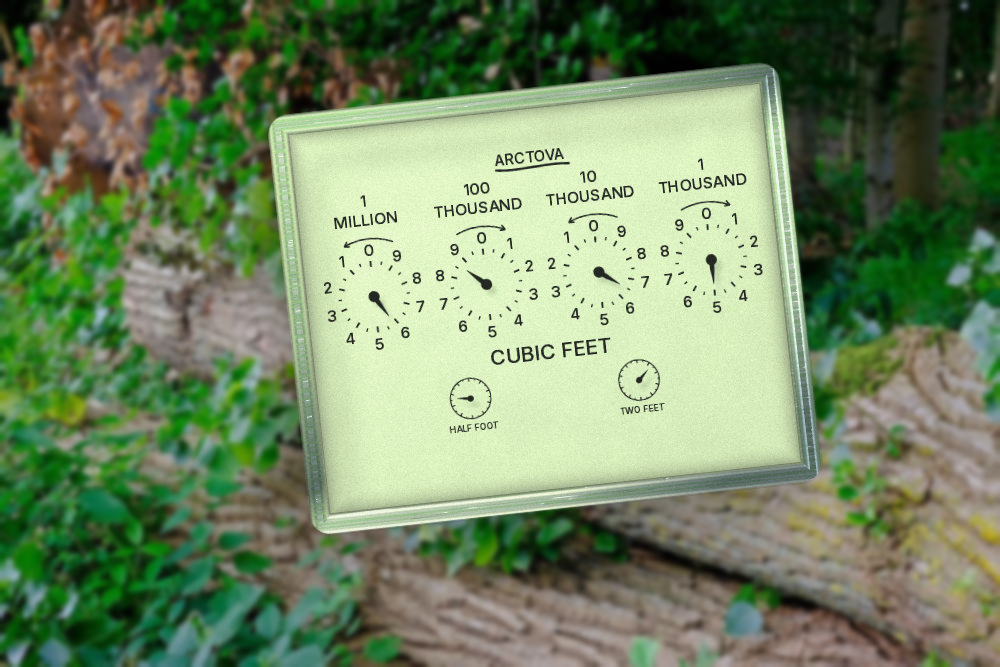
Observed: 586500 ft³
